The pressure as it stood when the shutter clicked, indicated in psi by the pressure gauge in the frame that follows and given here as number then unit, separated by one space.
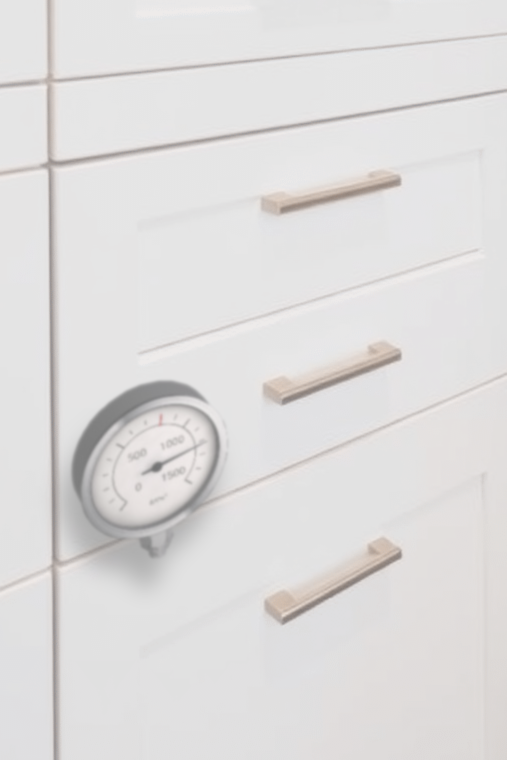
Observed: 1200 psi
